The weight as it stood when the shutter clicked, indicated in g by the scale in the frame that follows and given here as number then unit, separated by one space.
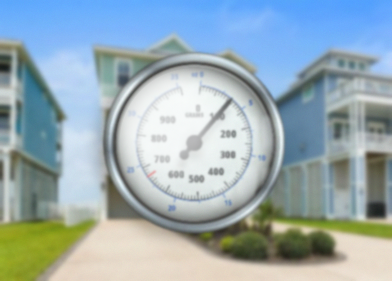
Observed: 100 g
